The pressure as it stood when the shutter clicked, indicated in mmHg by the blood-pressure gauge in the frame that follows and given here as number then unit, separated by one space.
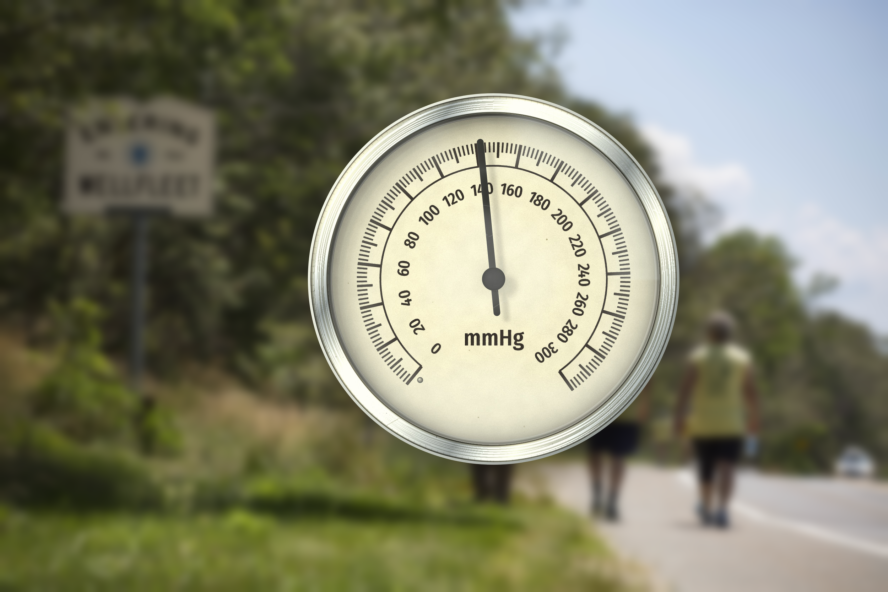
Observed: 142 mmHg
